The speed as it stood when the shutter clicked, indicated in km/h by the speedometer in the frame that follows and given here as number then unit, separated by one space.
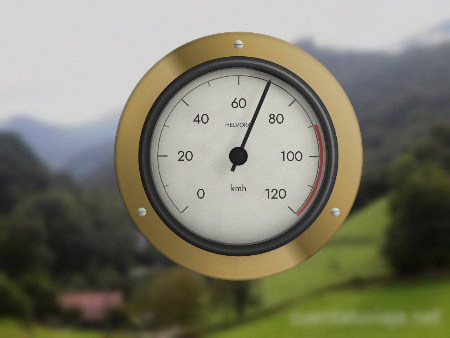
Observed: 70 km/h
